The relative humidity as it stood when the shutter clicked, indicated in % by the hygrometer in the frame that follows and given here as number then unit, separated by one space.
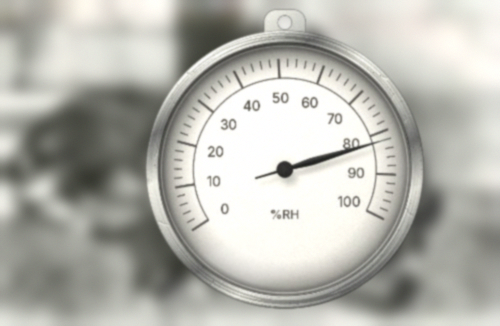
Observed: 82 %
